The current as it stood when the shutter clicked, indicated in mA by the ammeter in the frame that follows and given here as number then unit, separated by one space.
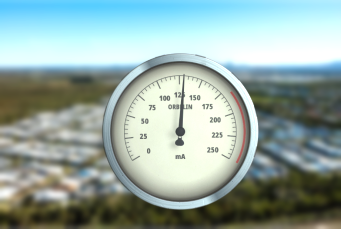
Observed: 130 mA
